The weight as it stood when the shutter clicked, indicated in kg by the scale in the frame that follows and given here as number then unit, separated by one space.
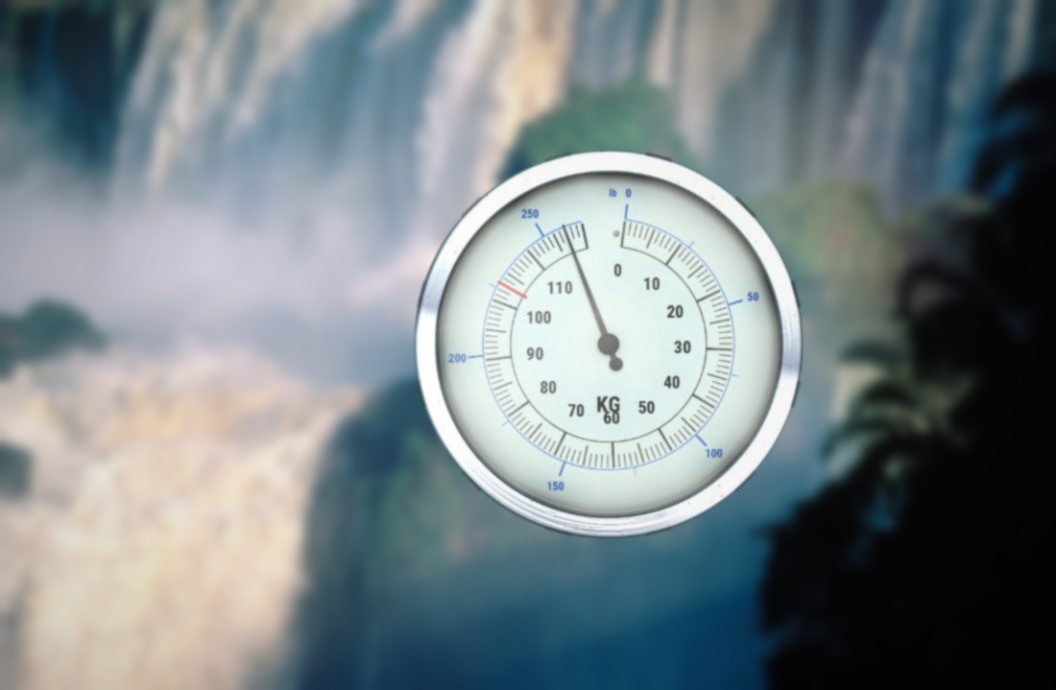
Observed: 117 kg
